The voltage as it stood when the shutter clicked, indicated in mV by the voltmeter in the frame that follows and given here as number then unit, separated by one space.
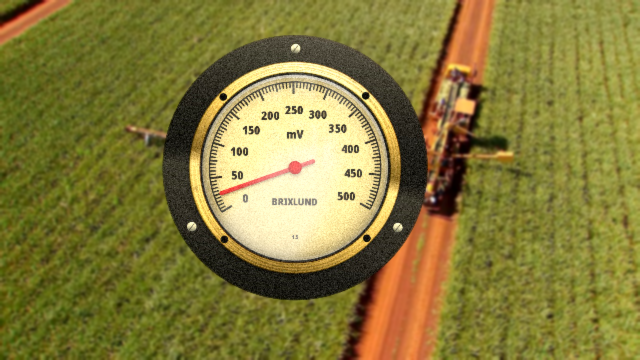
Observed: 25 mV
